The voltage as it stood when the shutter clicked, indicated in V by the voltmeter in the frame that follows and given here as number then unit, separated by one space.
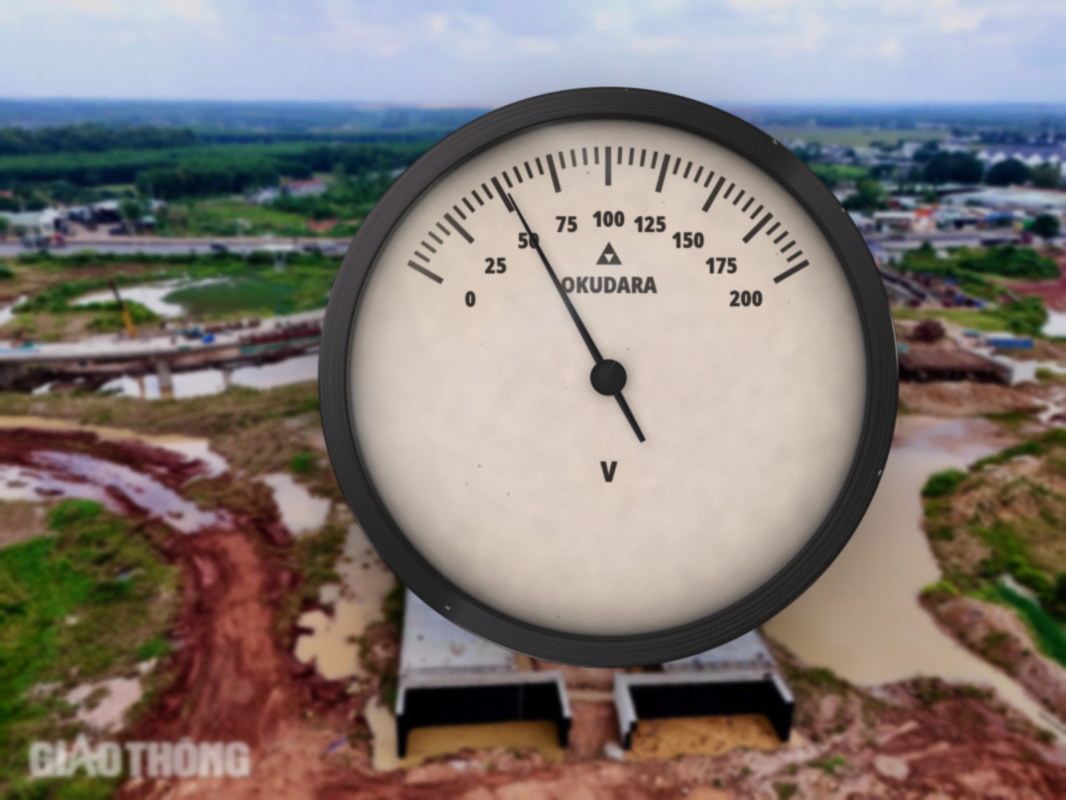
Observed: 52.5 V
